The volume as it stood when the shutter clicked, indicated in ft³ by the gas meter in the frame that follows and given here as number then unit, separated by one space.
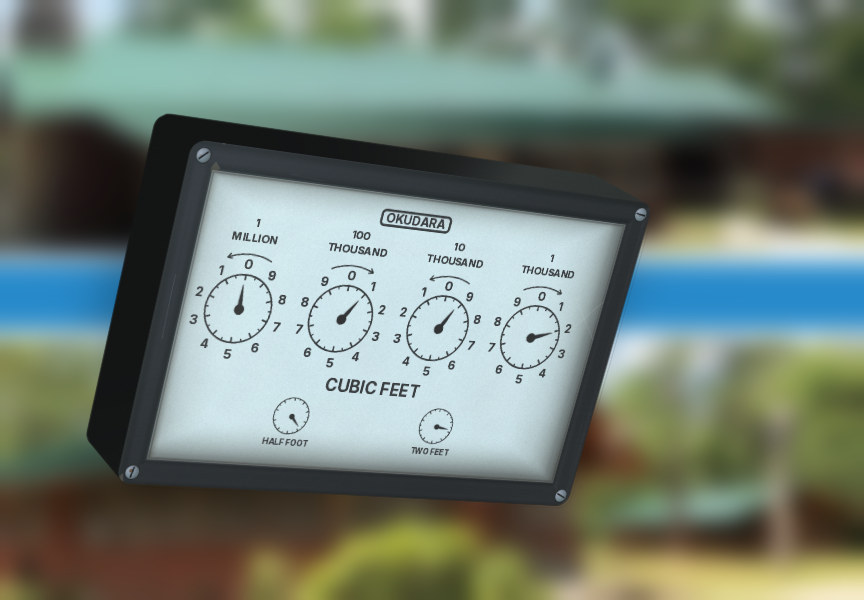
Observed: 9200 ft³
